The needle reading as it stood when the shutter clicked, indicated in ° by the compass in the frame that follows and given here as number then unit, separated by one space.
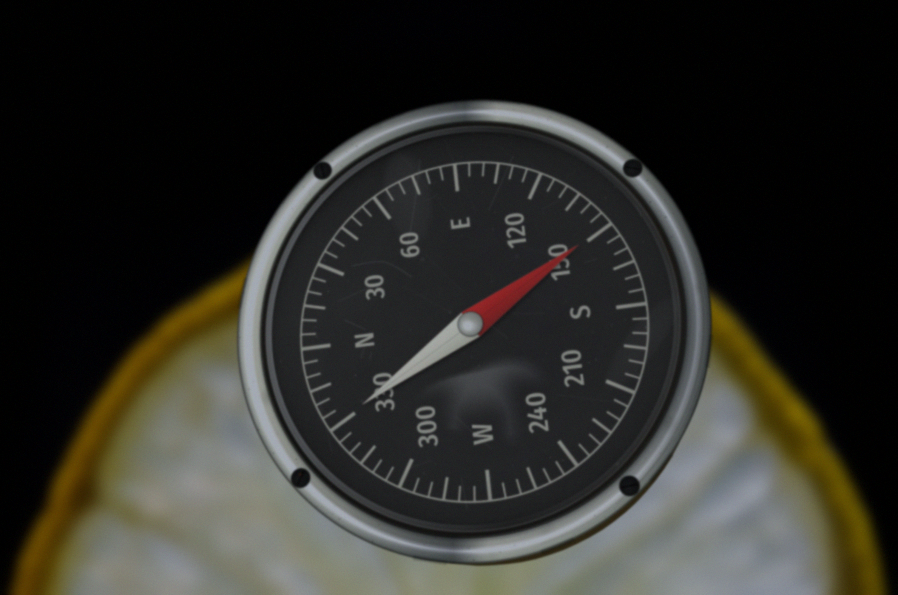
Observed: 150 °
